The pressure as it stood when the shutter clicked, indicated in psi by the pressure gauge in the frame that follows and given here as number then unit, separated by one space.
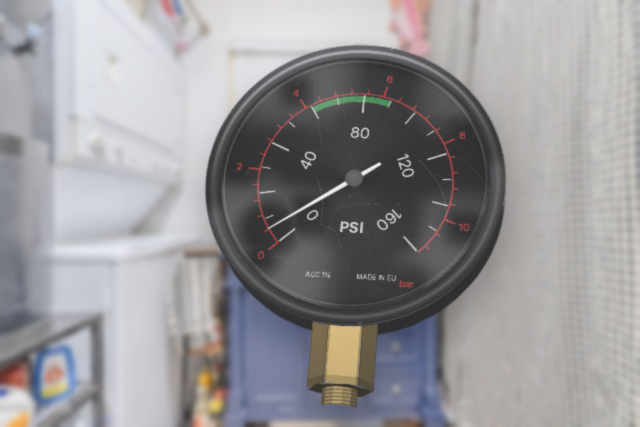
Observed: 5 psi
